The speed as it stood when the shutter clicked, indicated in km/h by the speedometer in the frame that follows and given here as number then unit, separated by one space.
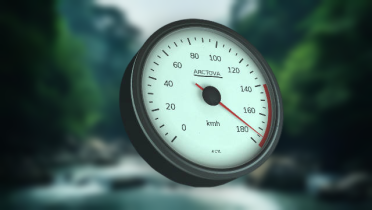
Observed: 175 km/h
